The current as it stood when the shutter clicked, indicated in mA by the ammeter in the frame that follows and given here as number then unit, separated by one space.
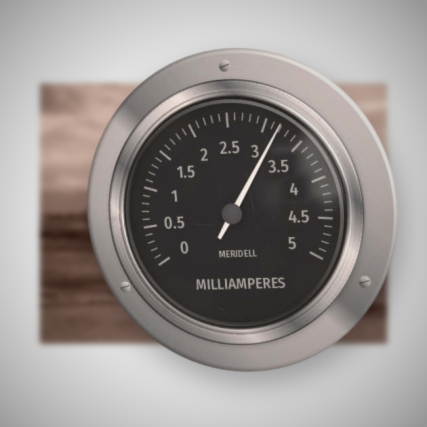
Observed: 3.2 mA
